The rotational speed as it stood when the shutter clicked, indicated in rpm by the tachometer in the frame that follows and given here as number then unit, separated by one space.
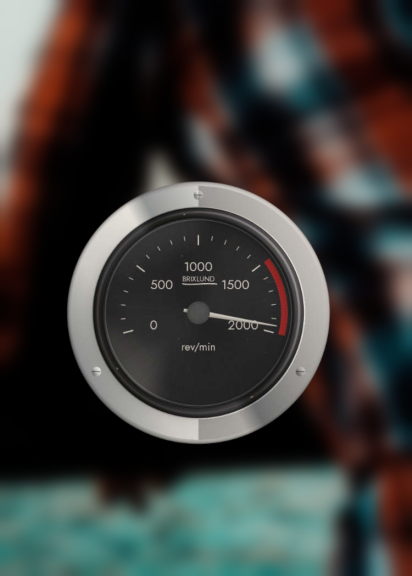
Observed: 1950 rpm
